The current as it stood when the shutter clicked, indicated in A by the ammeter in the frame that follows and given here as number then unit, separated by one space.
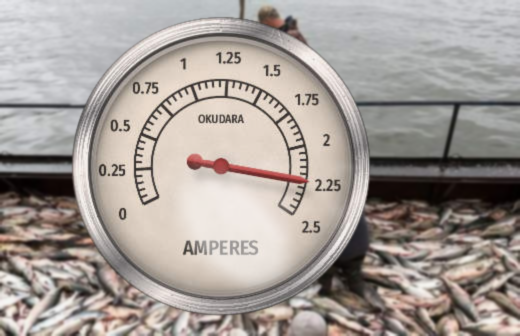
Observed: 2.25 A
